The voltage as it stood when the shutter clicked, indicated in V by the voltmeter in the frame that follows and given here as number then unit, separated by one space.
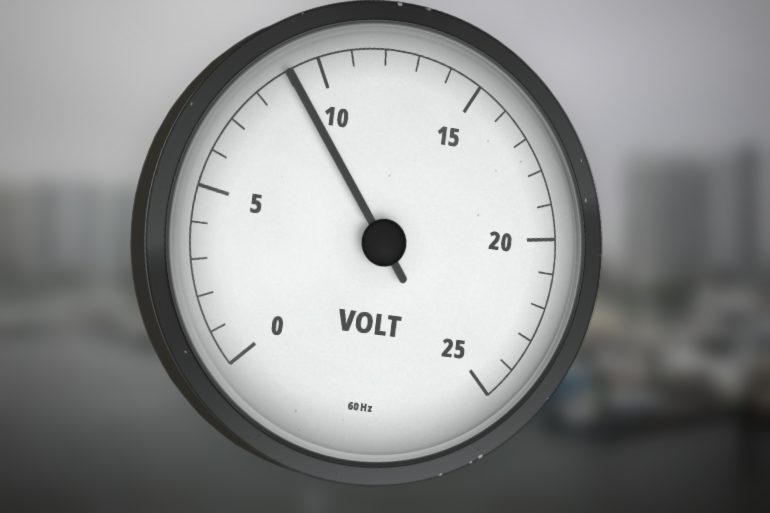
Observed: 9 V
